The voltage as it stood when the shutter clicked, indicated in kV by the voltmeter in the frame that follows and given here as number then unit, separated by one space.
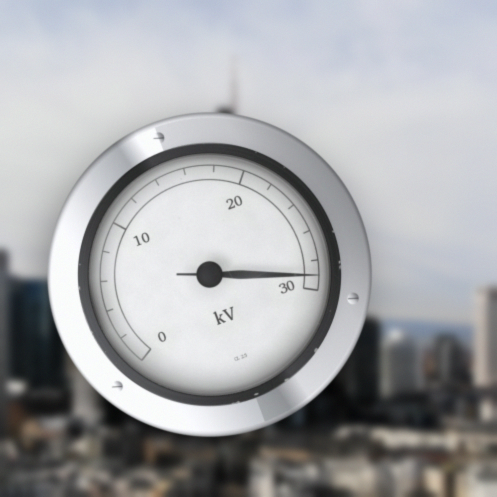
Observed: 29 kV
